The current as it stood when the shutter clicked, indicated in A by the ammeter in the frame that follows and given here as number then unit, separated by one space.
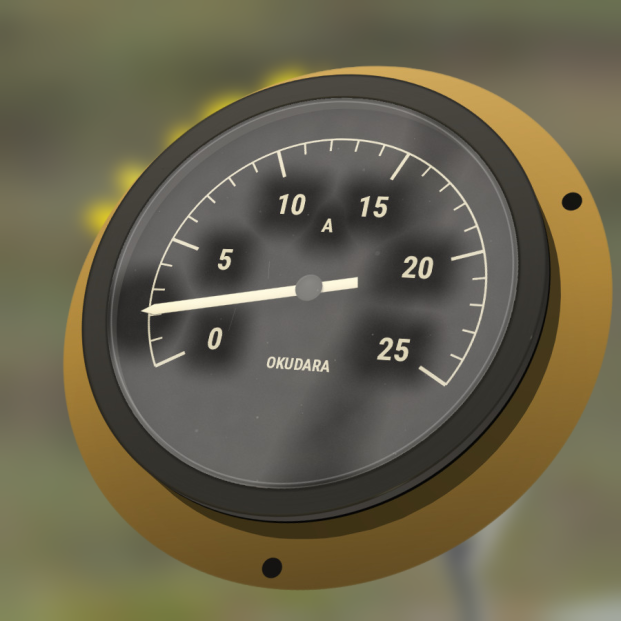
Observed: 2 A
